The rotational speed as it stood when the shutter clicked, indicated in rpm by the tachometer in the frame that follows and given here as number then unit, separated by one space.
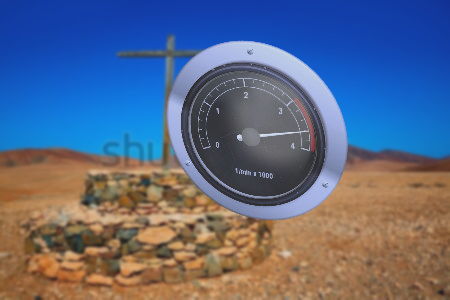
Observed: 3600 rpm
